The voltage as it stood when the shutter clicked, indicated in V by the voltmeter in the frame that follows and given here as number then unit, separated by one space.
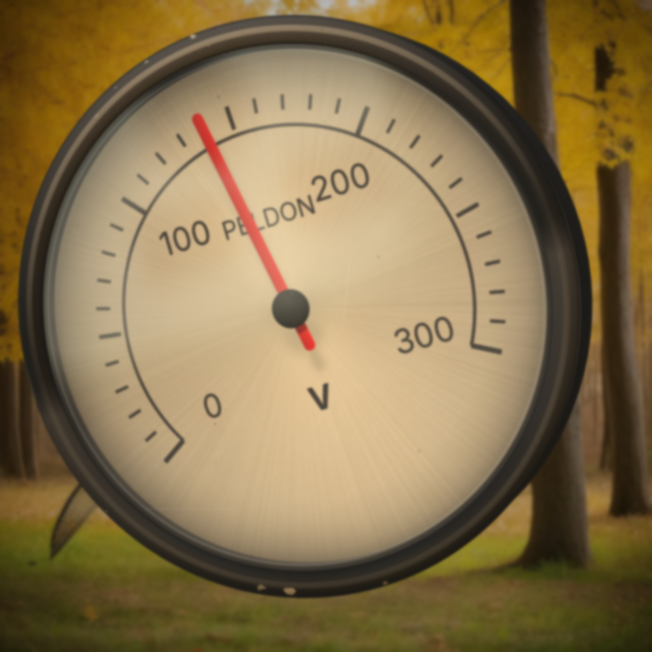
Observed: 140 V
